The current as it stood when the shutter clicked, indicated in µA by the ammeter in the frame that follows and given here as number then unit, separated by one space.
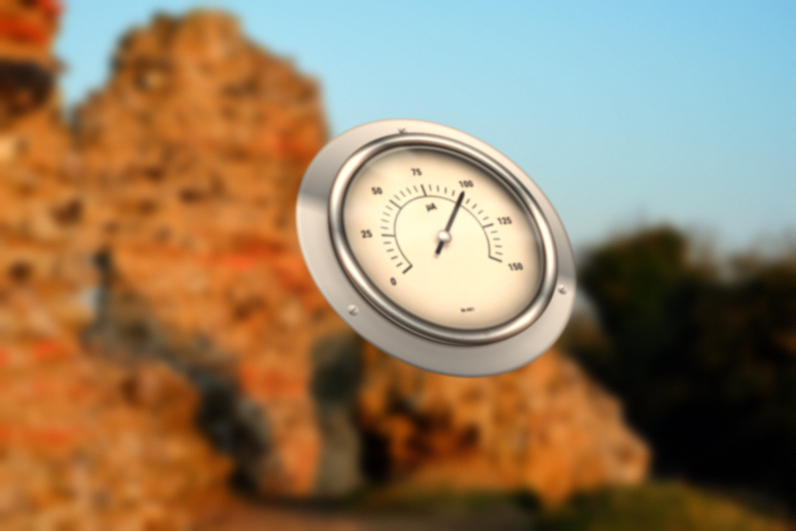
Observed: 100 µA
